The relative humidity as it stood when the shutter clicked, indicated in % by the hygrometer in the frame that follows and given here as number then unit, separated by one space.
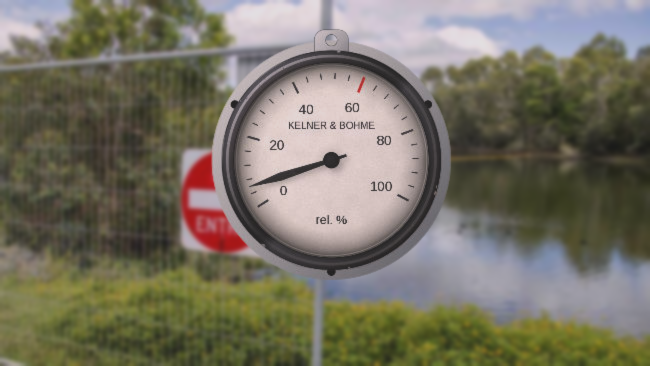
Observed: 6 %
